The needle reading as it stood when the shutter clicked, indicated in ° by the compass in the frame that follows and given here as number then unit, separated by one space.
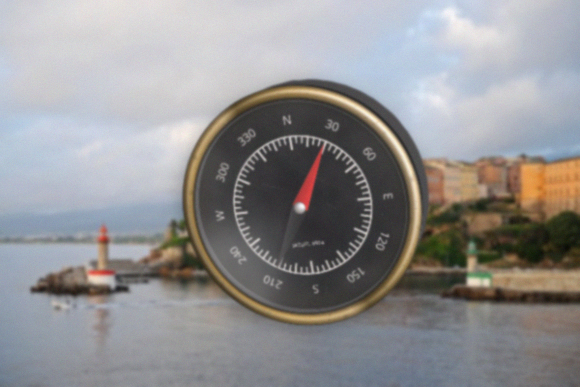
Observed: 30 °
